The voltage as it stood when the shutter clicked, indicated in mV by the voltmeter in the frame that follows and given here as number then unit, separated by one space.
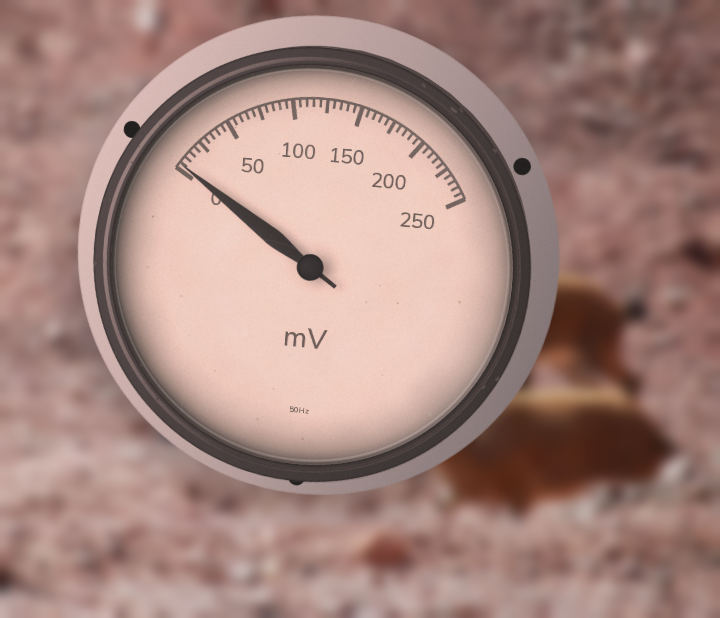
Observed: 5 mV
